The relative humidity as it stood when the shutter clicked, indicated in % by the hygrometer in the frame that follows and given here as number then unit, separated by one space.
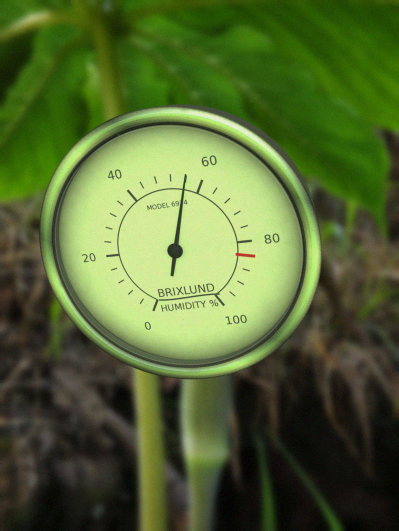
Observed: 56 %
